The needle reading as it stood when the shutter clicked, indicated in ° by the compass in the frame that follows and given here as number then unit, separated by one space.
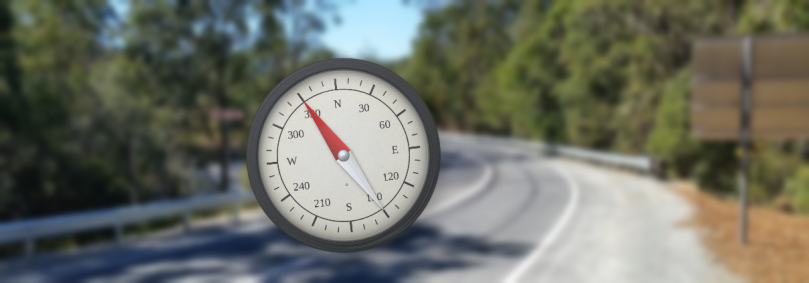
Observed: 330 °
